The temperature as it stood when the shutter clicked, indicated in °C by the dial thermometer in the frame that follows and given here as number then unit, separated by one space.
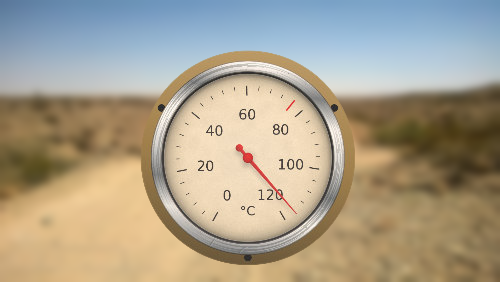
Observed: 116 °C
